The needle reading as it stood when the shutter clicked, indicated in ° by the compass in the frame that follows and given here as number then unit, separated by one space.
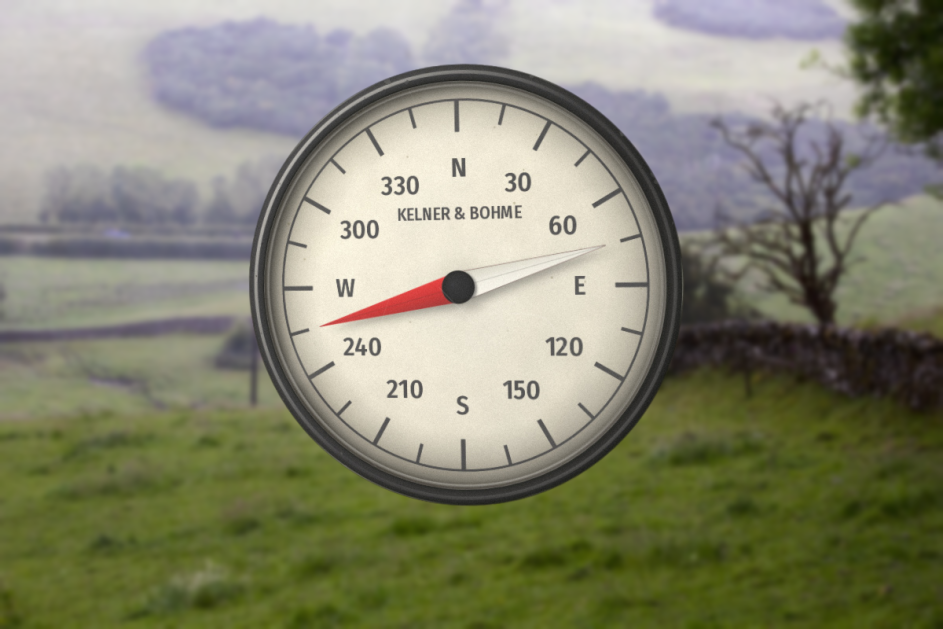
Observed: 255 °
